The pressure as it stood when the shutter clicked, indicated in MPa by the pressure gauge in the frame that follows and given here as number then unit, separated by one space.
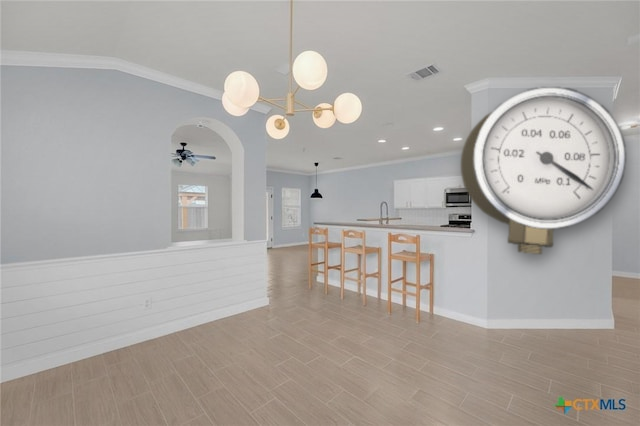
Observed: 0.095 MPa
